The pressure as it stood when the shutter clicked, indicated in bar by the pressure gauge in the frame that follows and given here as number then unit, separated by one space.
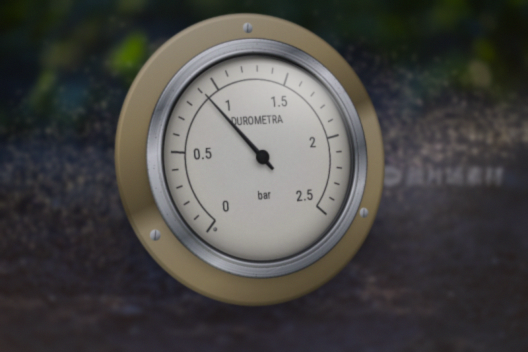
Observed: 0.9 bar
